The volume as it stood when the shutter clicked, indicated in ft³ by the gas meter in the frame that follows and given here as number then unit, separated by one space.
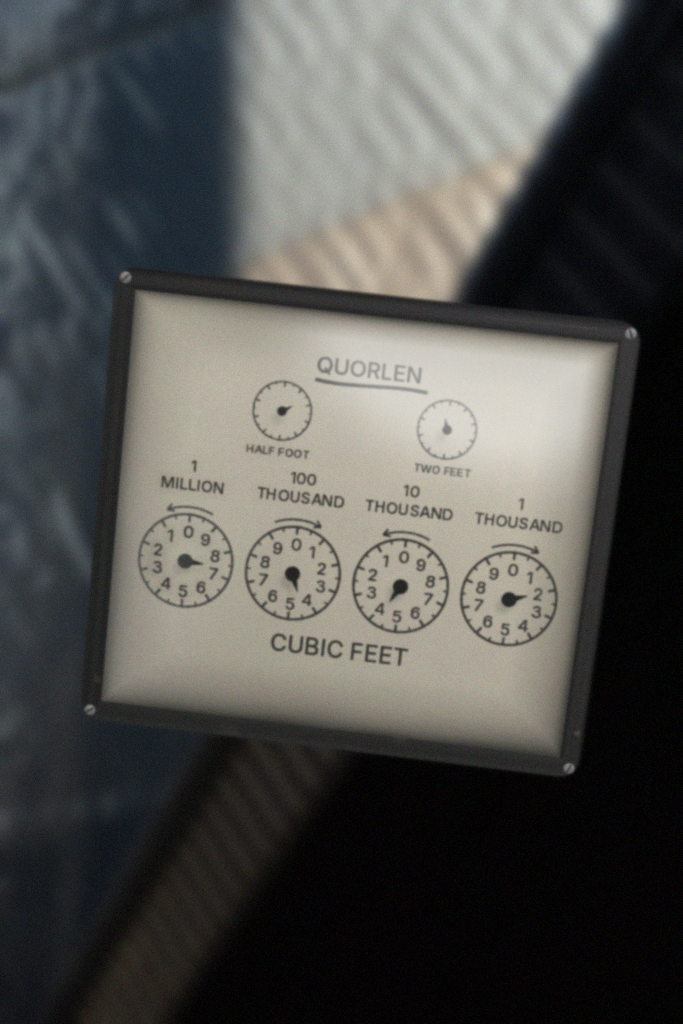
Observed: 744200 ft³
